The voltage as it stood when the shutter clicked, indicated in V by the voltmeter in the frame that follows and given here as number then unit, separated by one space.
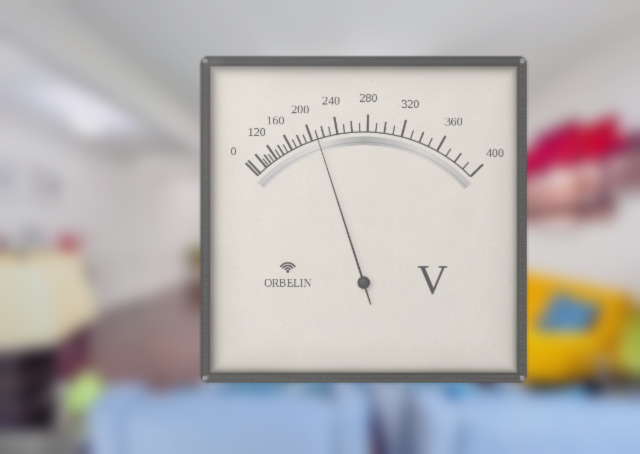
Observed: 210 V
